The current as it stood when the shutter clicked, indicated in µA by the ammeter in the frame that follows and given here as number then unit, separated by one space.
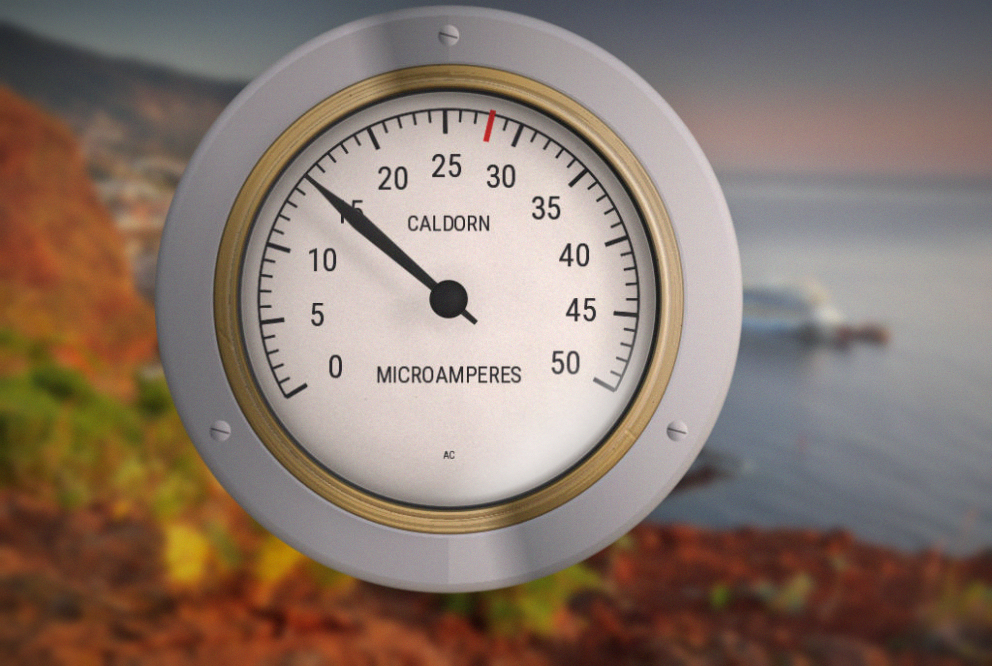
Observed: 15 µA
